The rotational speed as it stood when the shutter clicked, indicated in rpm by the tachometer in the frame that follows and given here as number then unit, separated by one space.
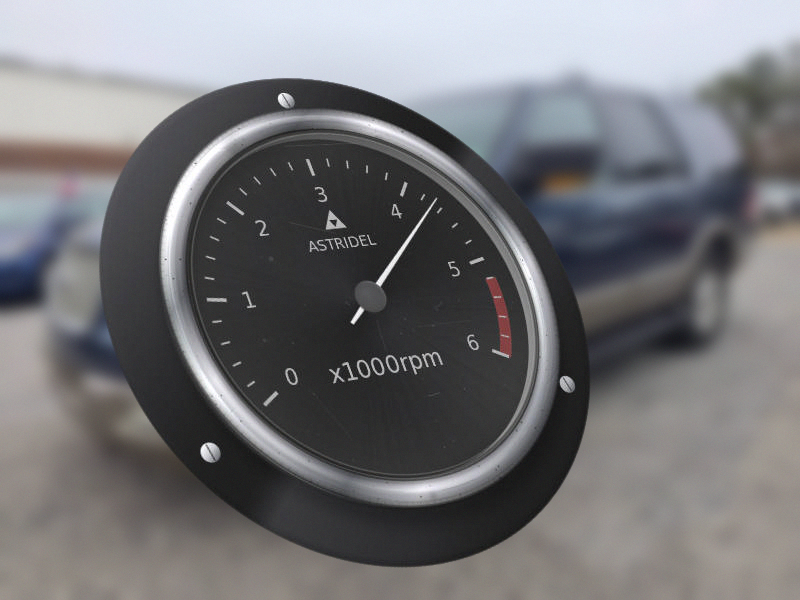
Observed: 4300 rpm
